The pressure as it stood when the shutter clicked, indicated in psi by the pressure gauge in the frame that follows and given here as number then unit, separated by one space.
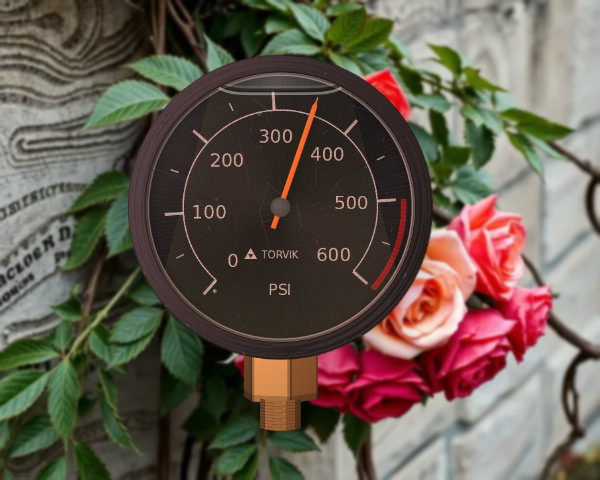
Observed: 350 psi
